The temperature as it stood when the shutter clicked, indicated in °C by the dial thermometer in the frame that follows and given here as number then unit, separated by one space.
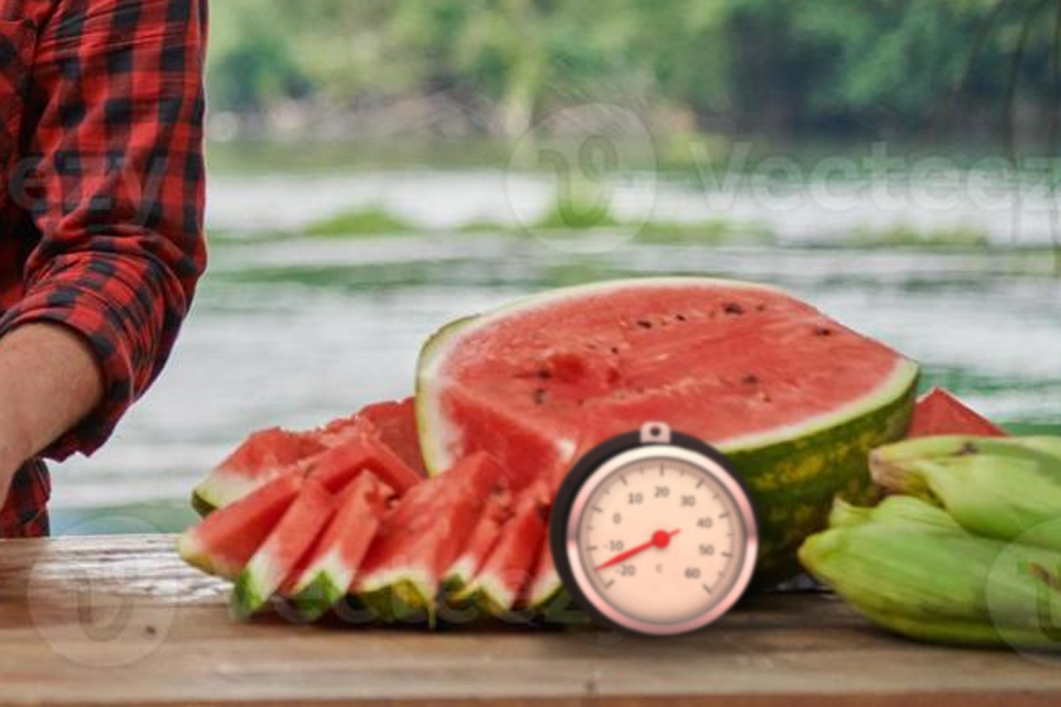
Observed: -15 °C
